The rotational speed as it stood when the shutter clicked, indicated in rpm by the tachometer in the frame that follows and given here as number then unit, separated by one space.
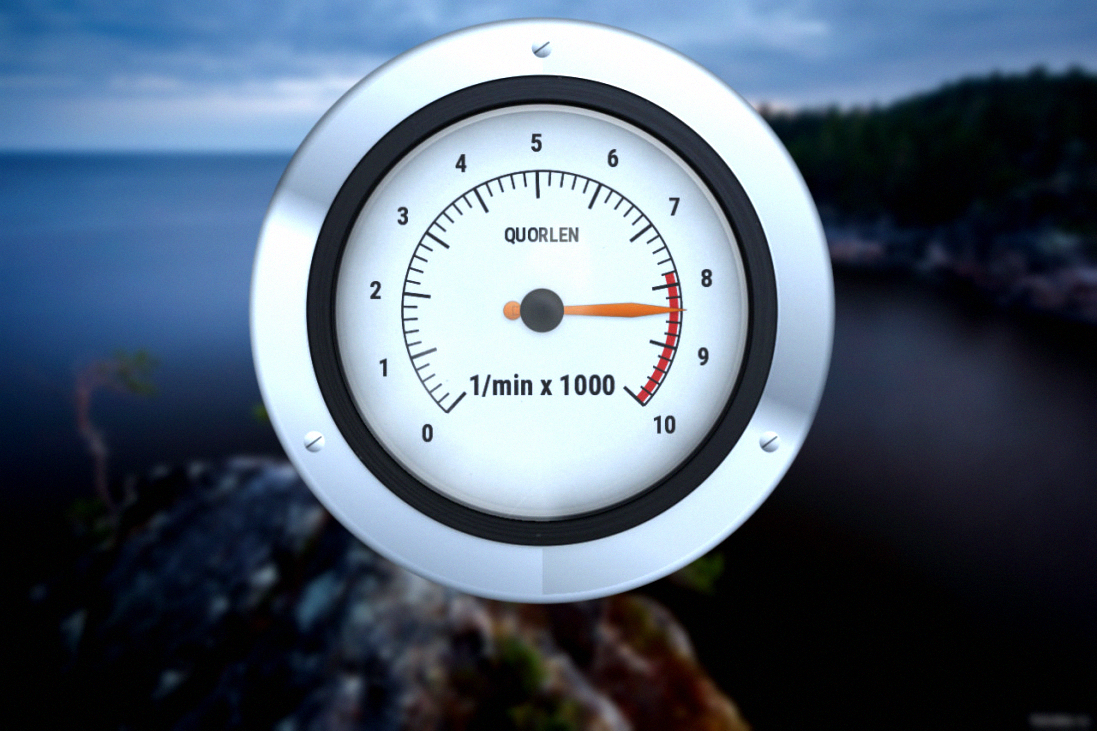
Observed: 8400 rpm
